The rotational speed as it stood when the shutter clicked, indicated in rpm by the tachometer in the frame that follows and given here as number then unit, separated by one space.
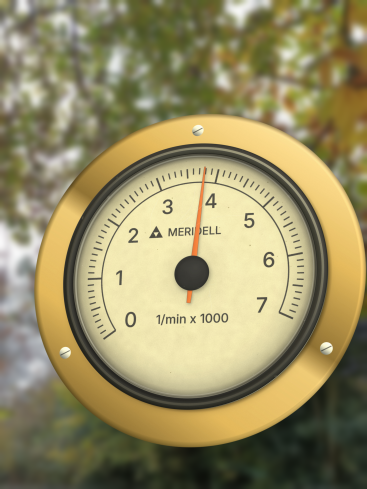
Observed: 3800 rpm
